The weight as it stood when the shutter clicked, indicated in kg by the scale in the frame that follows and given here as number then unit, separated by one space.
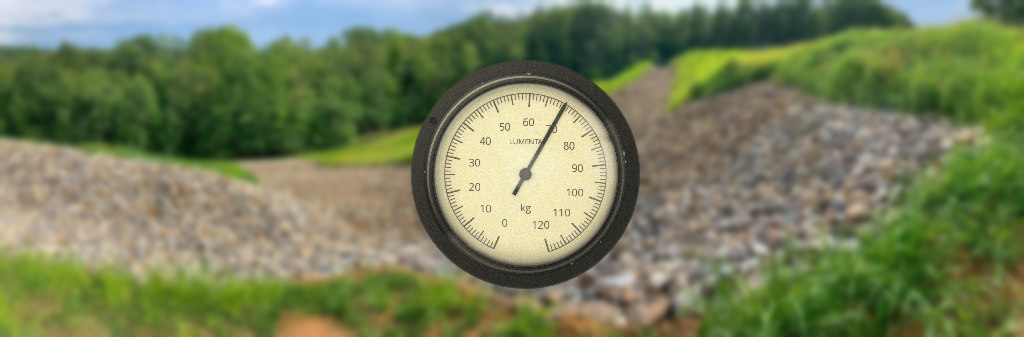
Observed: 70 kg
